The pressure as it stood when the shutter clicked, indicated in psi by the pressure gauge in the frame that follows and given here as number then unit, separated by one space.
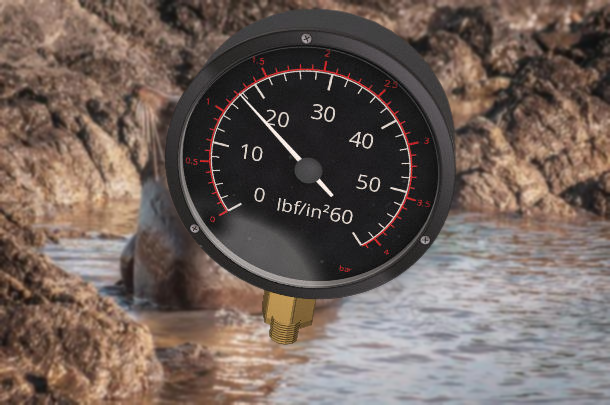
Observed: 18 psi
